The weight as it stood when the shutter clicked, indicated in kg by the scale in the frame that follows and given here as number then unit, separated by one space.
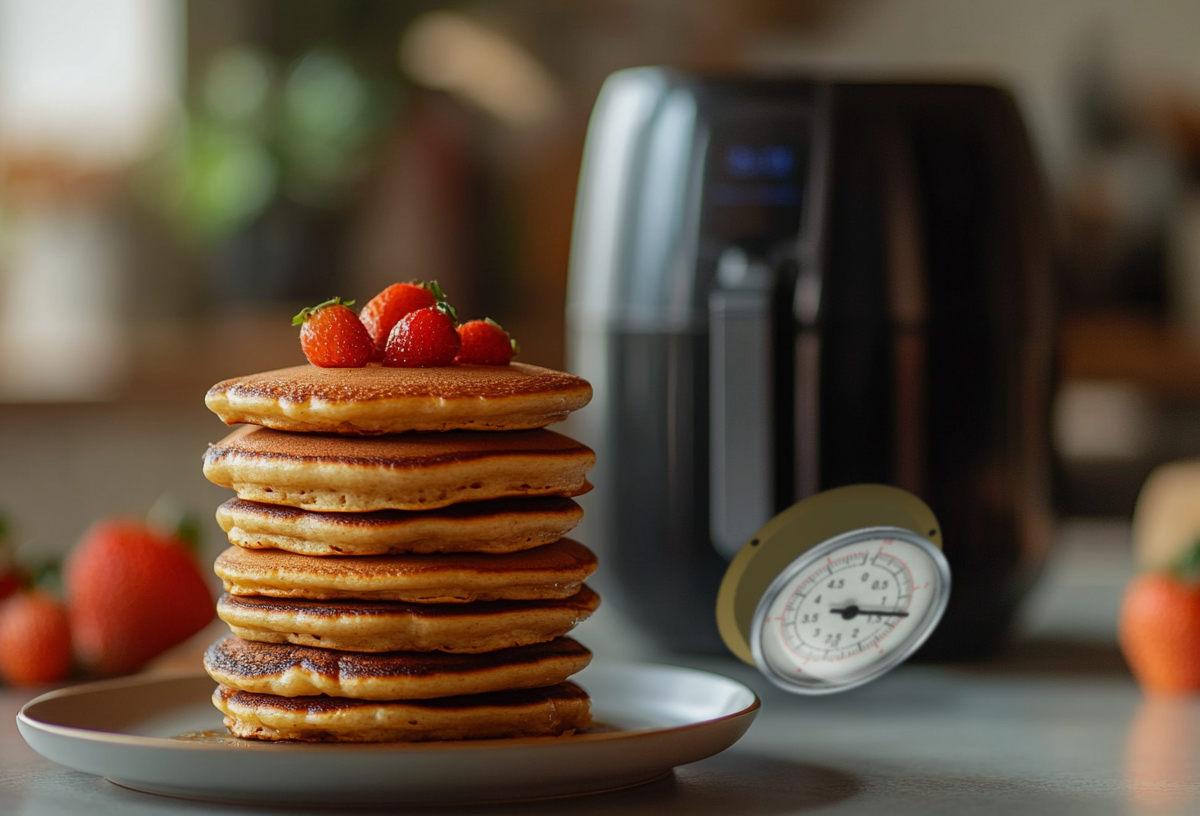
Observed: 1.25 kg
